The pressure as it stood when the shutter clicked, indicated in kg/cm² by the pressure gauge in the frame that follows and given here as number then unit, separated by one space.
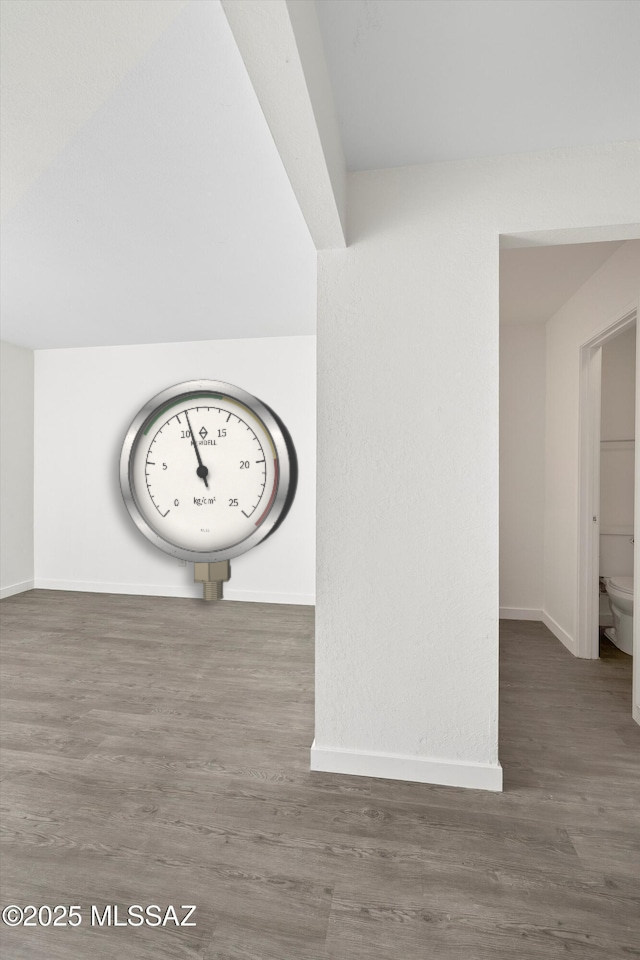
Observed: 11 kg/cm²
